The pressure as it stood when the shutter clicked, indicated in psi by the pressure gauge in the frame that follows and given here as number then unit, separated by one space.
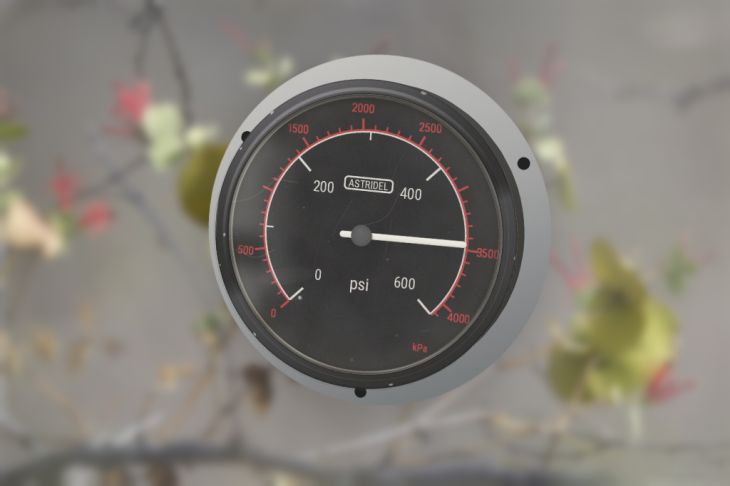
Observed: 500 psi
